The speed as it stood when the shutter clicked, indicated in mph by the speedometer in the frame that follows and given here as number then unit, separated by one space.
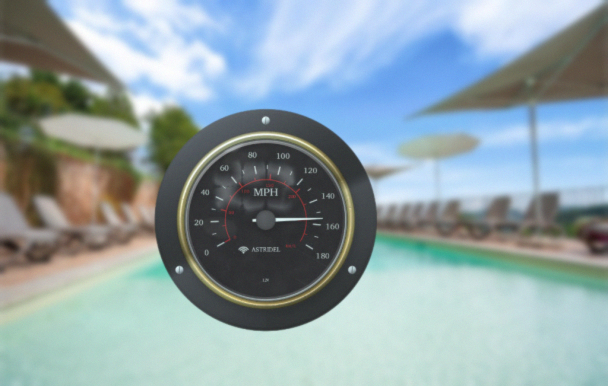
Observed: 155 mph
